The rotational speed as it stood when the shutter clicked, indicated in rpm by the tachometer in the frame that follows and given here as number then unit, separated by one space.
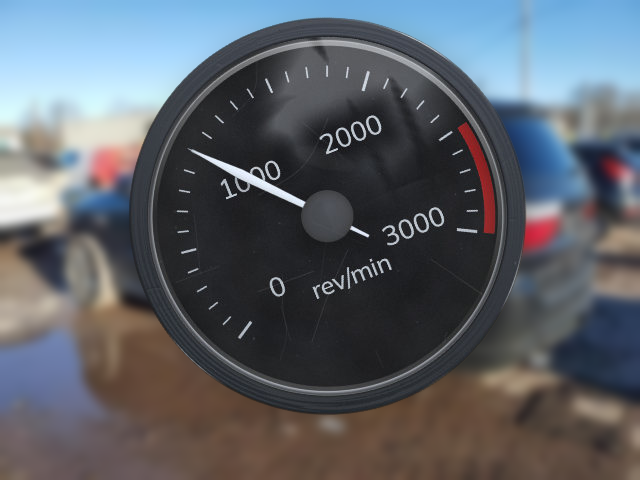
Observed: 1000 rpm
